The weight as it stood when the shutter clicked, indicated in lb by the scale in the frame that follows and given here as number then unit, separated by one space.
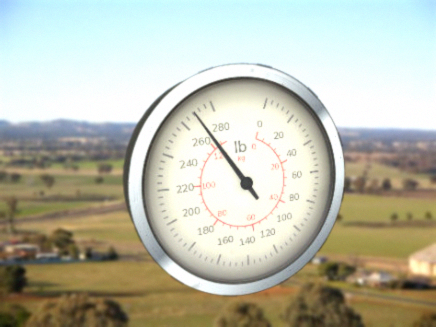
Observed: 268 lb
